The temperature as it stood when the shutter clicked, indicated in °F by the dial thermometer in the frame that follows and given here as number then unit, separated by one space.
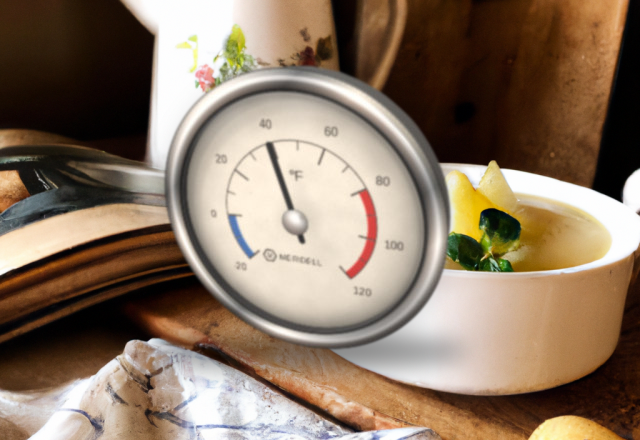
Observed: 40 °F
